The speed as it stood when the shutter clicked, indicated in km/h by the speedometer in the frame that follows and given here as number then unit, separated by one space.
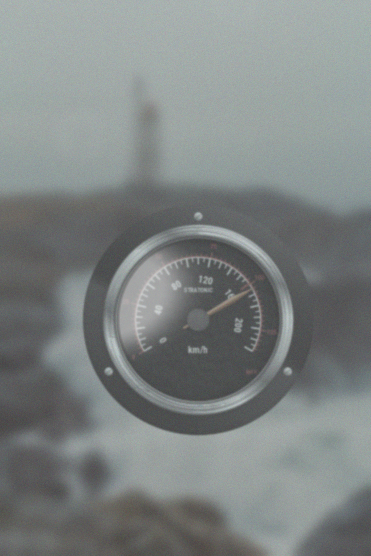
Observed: 165 km/h
